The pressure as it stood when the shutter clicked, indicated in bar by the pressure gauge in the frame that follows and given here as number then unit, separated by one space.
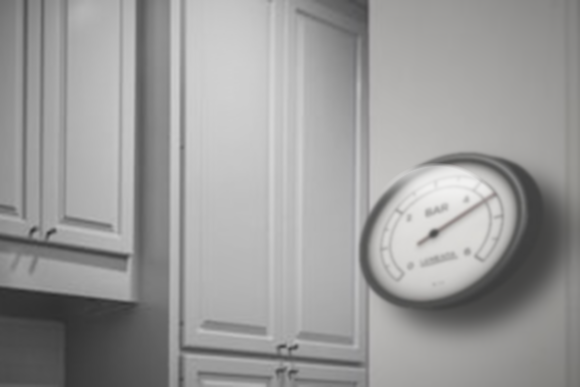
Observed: 4.5 bar
